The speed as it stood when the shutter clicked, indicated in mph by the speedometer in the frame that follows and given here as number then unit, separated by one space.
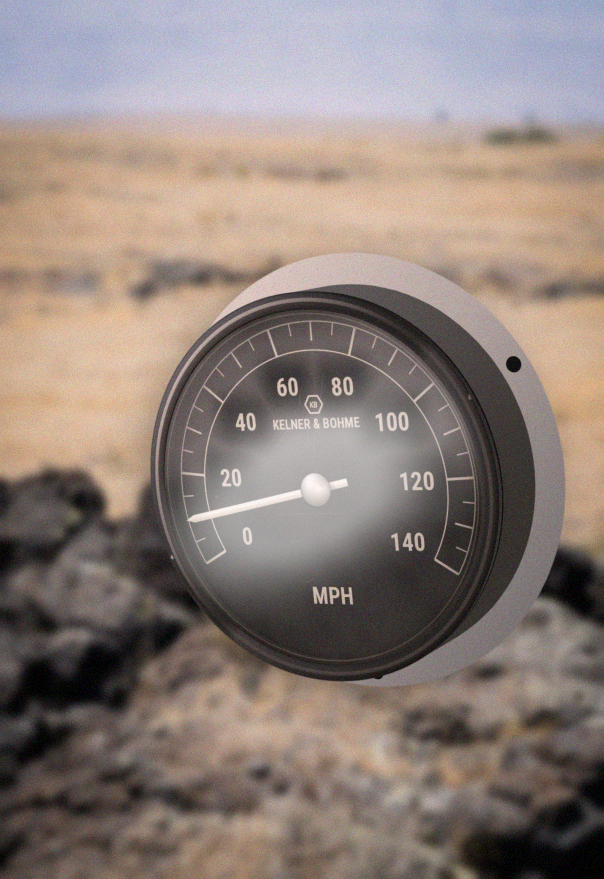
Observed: 10 mph
